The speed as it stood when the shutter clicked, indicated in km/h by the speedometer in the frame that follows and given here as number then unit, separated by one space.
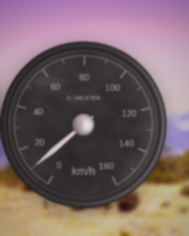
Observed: 10 km/h
